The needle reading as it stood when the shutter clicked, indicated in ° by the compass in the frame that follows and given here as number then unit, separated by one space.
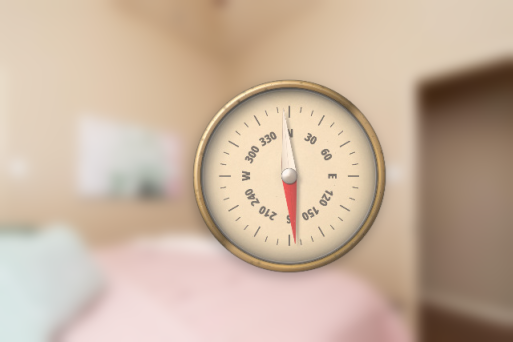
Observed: 175 °
